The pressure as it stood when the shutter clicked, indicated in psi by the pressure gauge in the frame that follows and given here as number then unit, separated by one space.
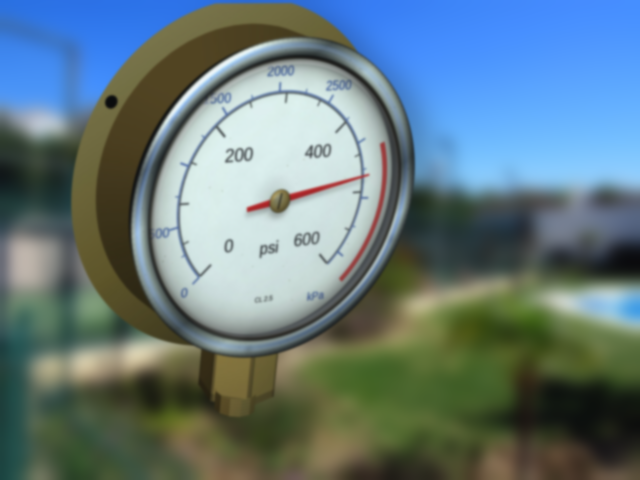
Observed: 475 psi
